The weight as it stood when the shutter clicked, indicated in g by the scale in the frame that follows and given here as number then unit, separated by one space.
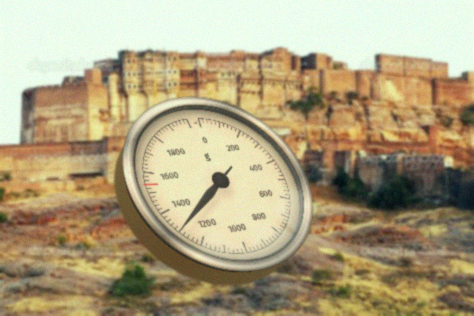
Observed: 1300 g
